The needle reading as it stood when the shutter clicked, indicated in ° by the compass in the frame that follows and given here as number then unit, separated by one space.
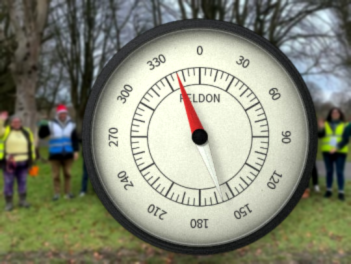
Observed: 340 °
